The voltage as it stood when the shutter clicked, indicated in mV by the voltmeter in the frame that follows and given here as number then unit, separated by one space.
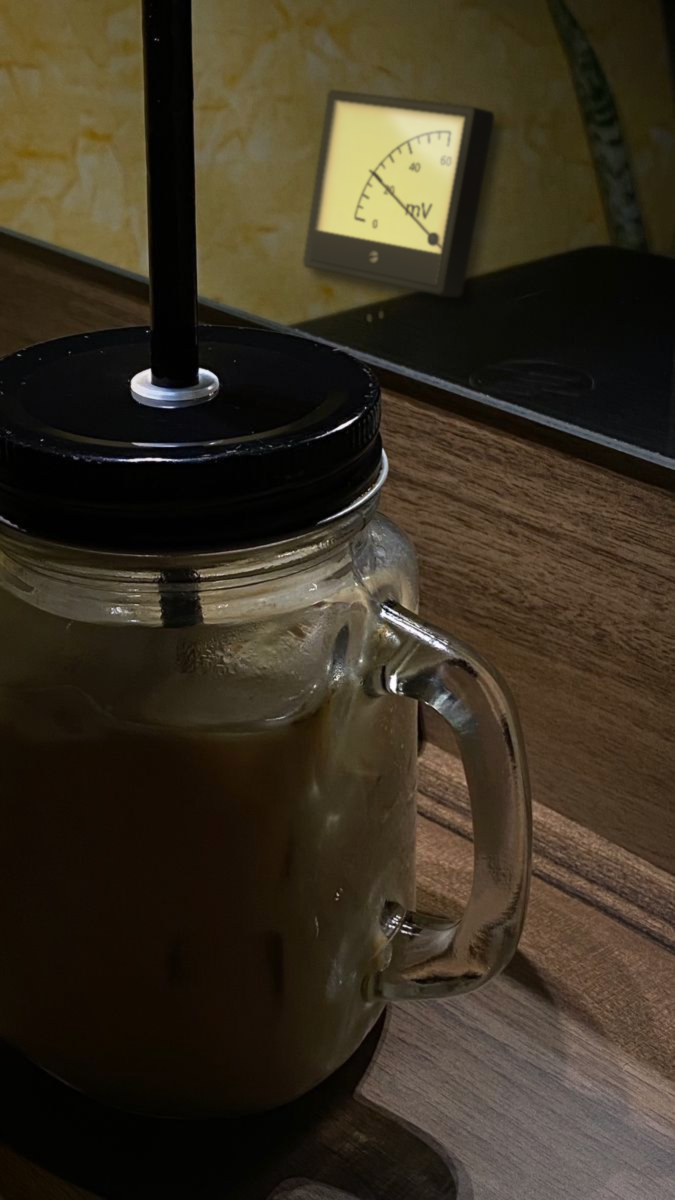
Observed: 20 mV
